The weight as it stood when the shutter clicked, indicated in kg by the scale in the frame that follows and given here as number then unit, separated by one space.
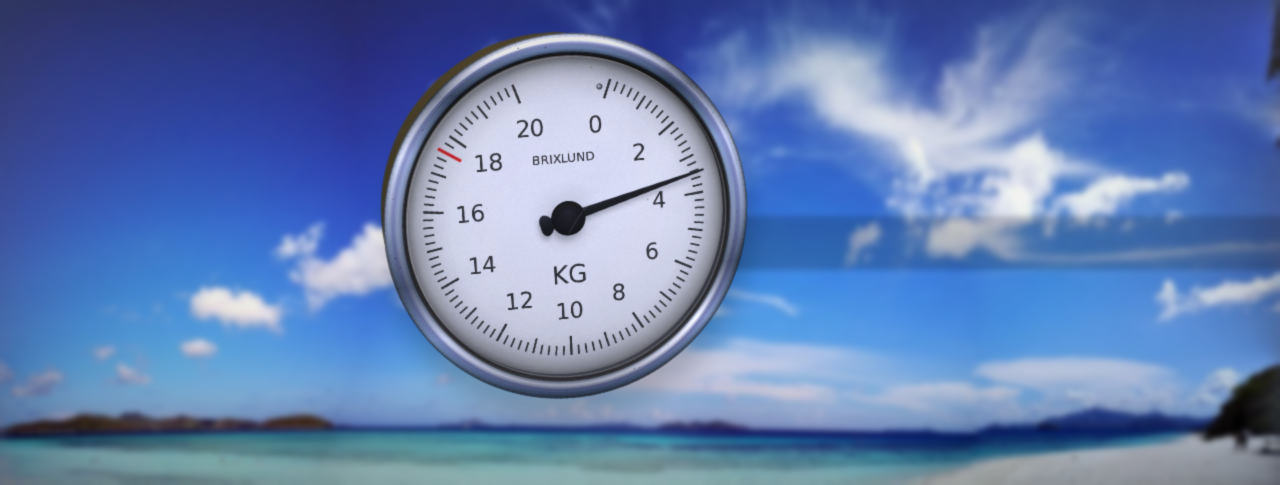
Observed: 3.4 kg
